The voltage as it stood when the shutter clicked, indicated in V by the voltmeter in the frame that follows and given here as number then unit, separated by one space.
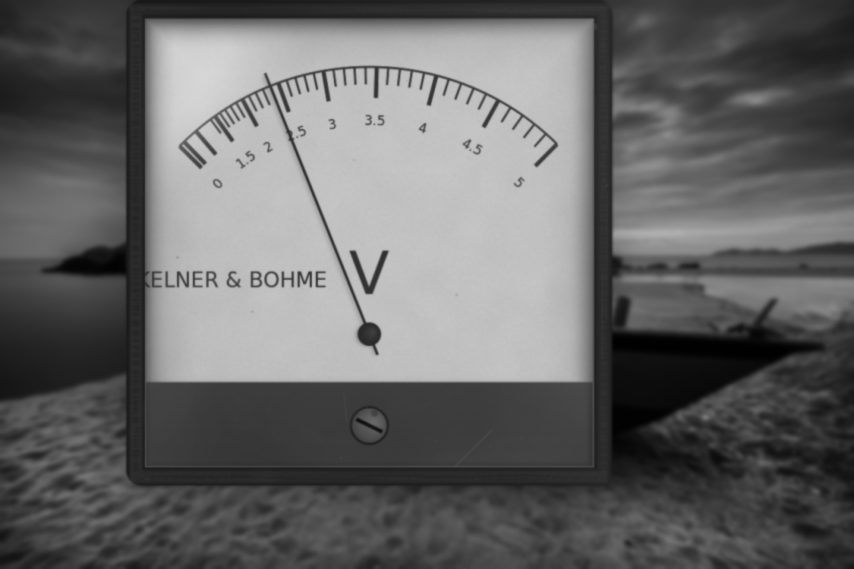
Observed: 2.4 V
